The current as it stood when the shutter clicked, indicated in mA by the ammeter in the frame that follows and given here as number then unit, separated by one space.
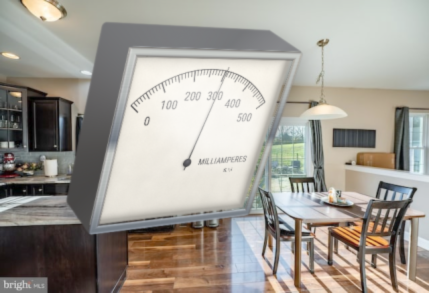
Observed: 300 mA
